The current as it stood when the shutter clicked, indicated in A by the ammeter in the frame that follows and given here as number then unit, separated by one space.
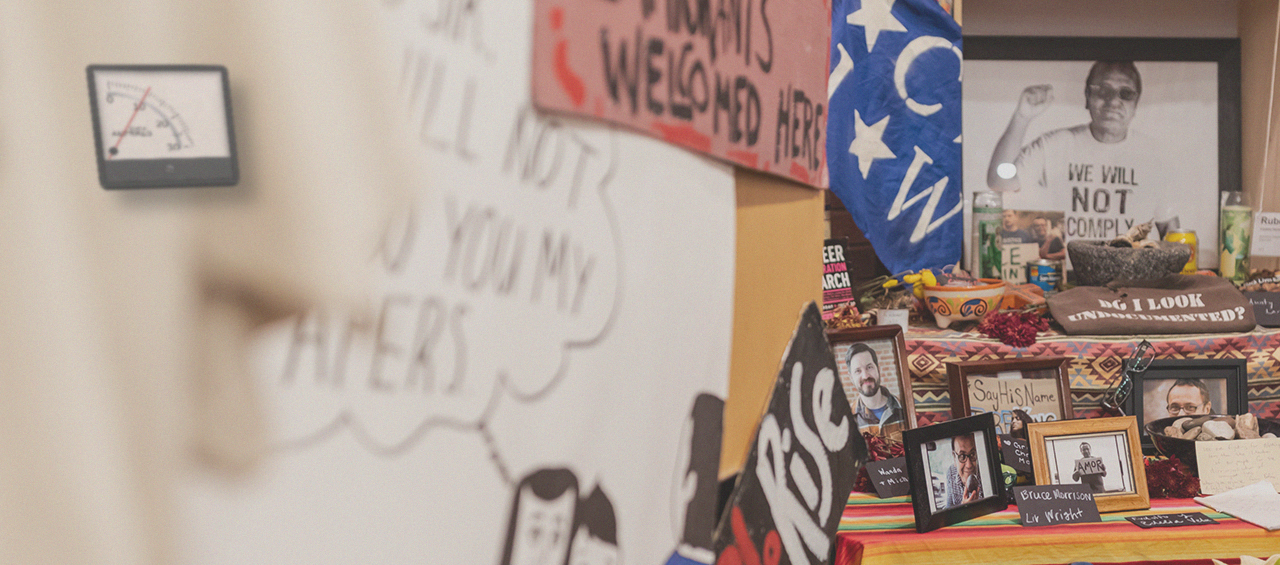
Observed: 10 A
